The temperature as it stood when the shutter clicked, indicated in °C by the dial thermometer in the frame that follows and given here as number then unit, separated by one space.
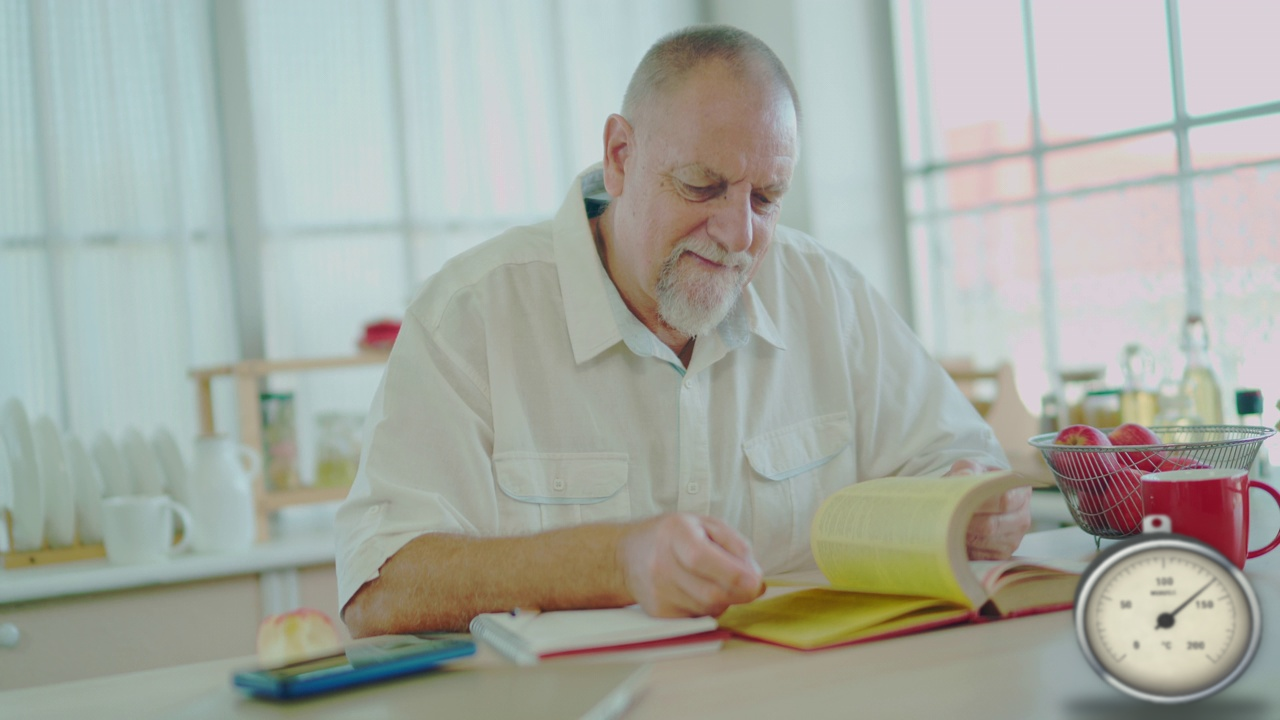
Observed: 135 °C
